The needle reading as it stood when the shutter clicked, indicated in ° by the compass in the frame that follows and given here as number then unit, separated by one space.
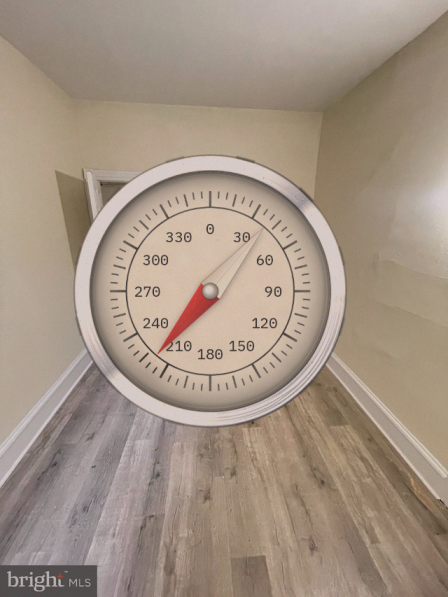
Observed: 220 °
